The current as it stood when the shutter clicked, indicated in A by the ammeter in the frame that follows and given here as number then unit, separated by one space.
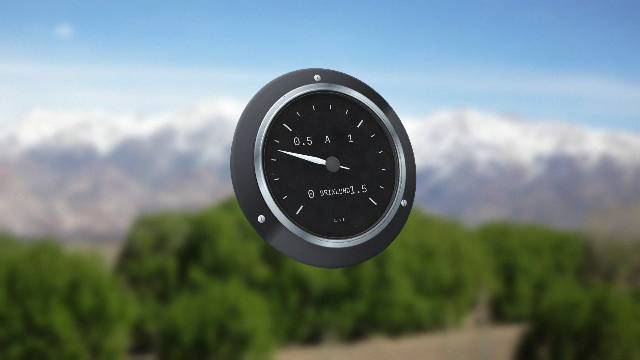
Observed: 0.35 A
